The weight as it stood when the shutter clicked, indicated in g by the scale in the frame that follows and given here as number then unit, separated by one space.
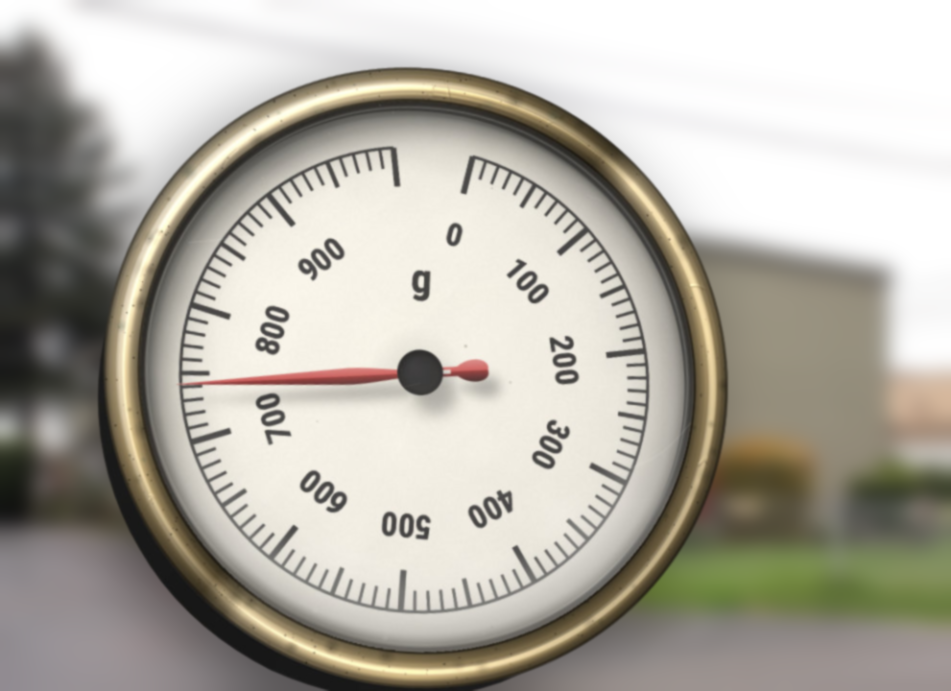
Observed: 740 g
